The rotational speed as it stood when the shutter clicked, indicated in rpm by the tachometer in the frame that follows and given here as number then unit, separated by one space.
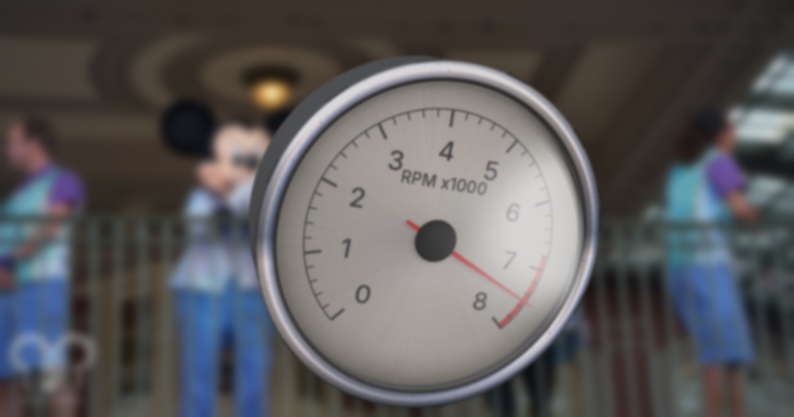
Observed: 7500 rpm
